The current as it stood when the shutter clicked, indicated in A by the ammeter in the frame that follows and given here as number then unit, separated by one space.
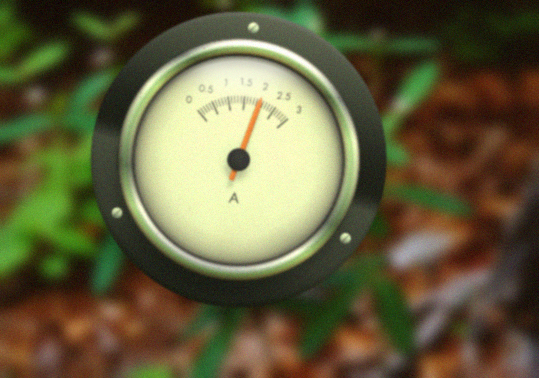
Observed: 2 A
